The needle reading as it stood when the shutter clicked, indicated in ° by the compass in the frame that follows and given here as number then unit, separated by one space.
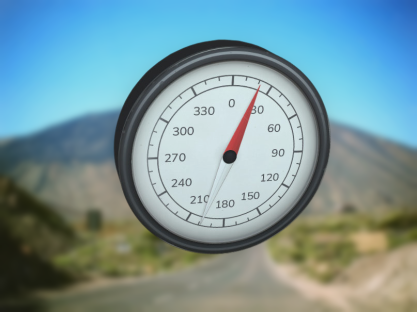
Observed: 20 °
